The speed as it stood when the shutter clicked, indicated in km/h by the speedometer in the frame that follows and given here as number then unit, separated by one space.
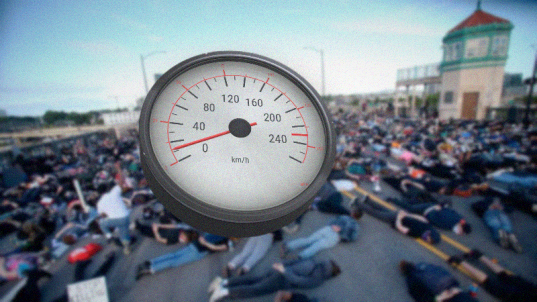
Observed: 10 km/h
